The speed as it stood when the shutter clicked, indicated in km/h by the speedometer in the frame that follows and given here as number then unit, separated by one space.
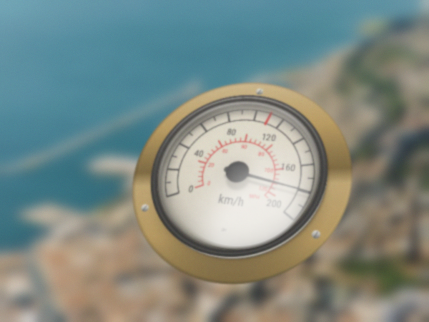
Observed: 180 km/h
